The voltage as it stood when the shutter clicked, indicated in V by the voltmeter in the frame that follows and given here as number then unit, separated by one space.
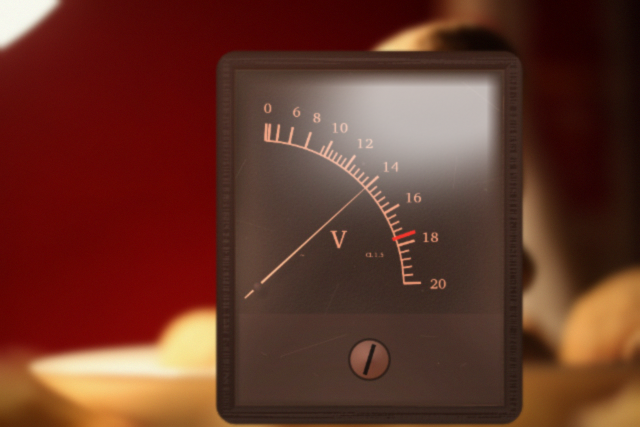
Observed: 14 V
